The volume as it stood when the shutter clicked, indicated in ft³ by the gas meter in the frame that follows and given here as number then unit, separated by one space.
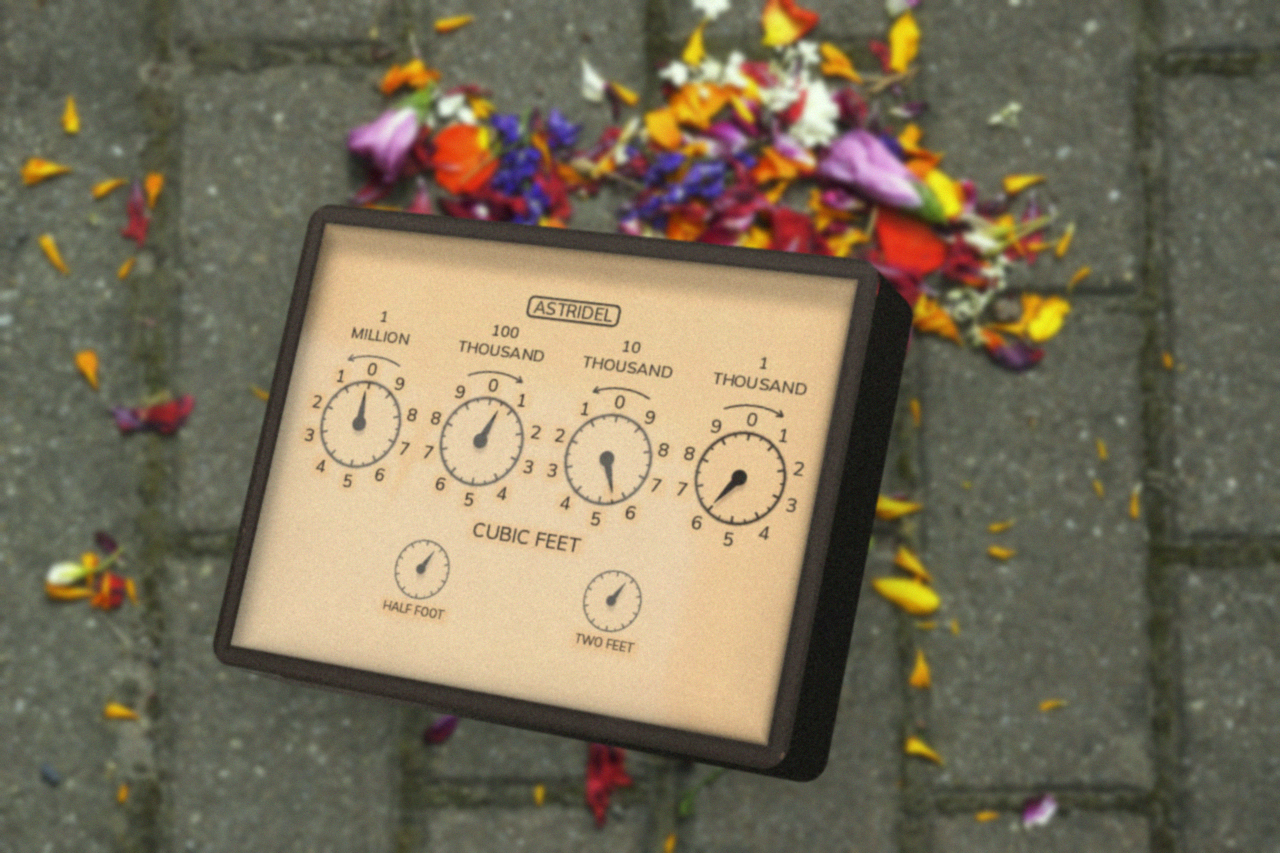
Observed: 5600 ft³
